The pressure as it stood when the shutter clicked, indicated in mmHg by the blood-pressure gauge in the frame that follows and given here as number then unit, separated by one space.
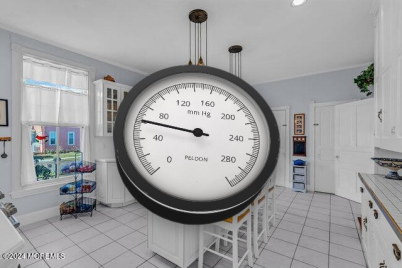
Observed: 60 mmHg
